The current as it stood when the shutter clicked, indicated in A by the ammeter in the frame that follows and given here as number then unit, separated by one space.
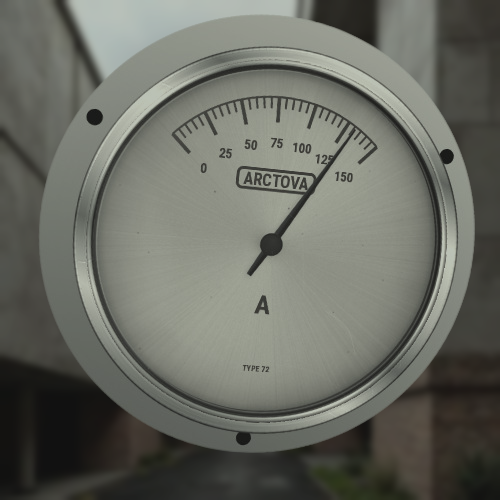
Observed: 130 A
